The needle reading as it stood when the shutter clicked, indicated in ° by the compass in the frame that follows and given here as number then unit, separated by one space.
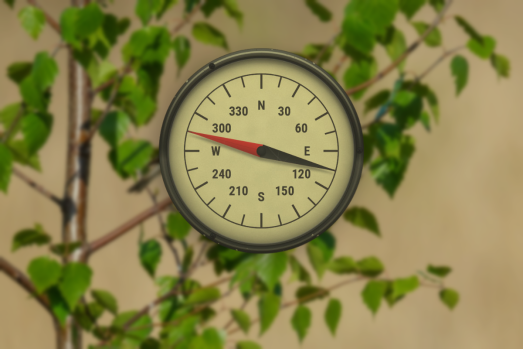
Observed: 285 °
